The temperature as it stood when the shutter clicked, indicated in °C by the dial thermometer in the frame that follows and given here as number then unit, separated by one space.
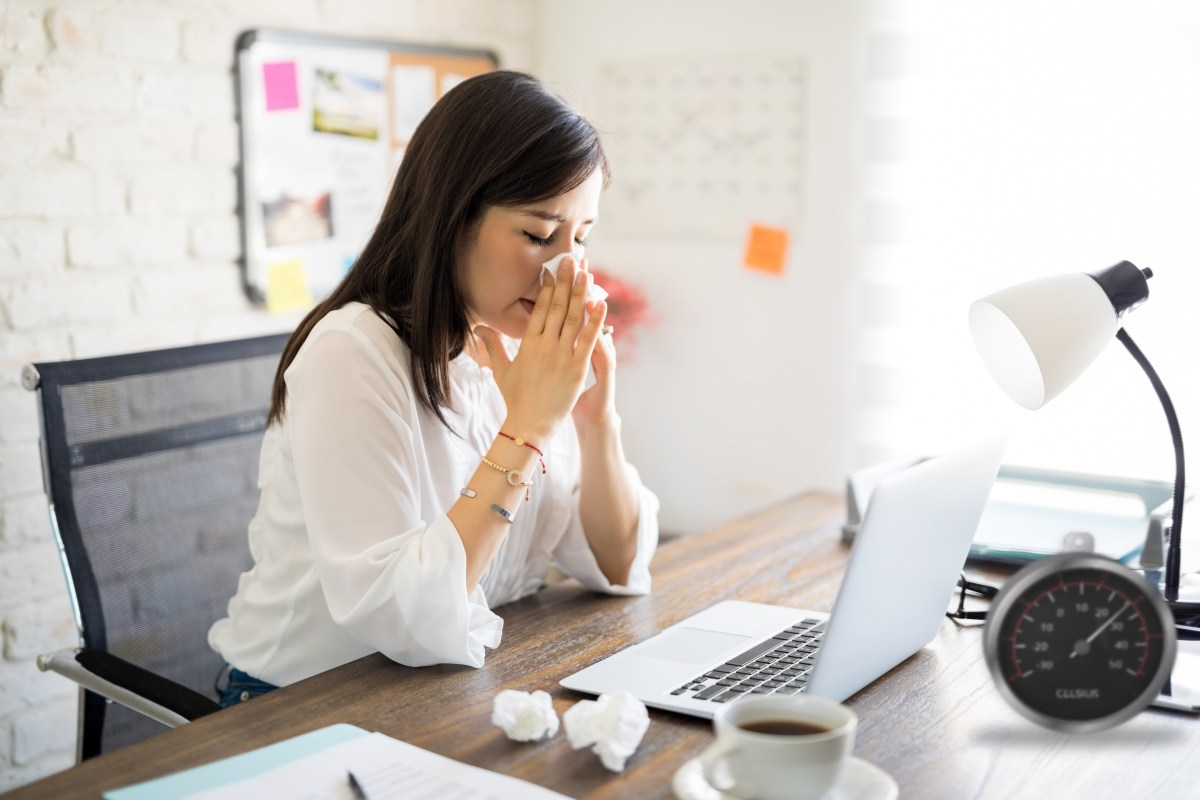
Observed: 25 °C
